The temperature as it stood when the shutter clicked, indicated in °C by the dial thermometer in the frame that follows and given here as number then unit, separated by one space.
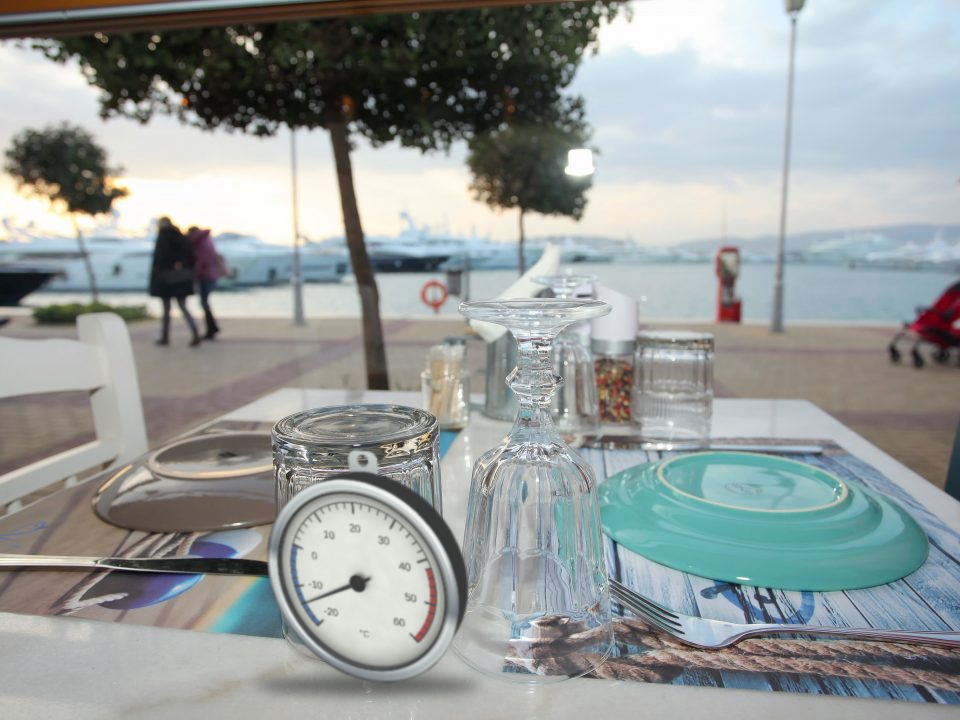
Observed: -14 °C
